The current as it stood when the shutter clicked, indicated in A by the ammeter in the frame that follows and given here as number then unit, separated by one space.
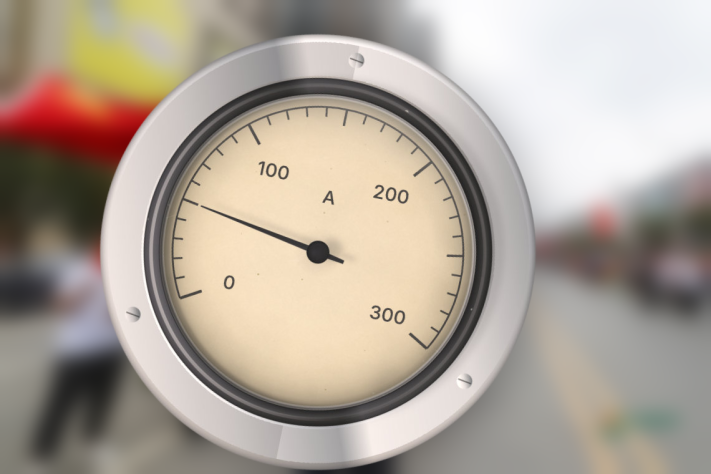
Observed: 50 A
